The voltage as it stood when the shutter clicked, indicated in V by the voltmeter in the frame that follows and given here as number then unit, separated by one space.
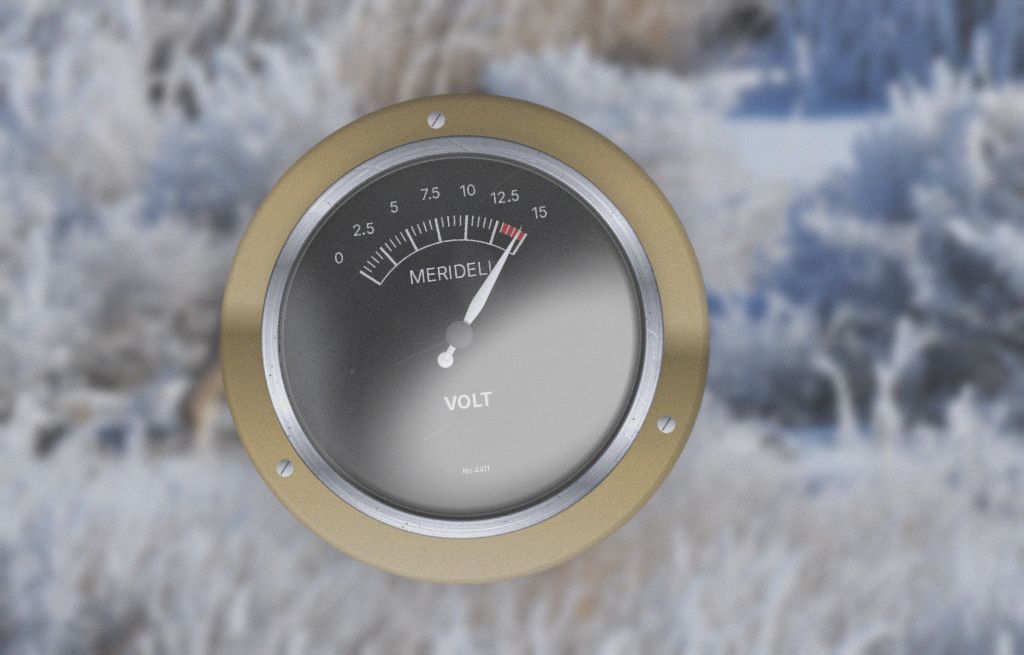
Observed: 14.5 V
